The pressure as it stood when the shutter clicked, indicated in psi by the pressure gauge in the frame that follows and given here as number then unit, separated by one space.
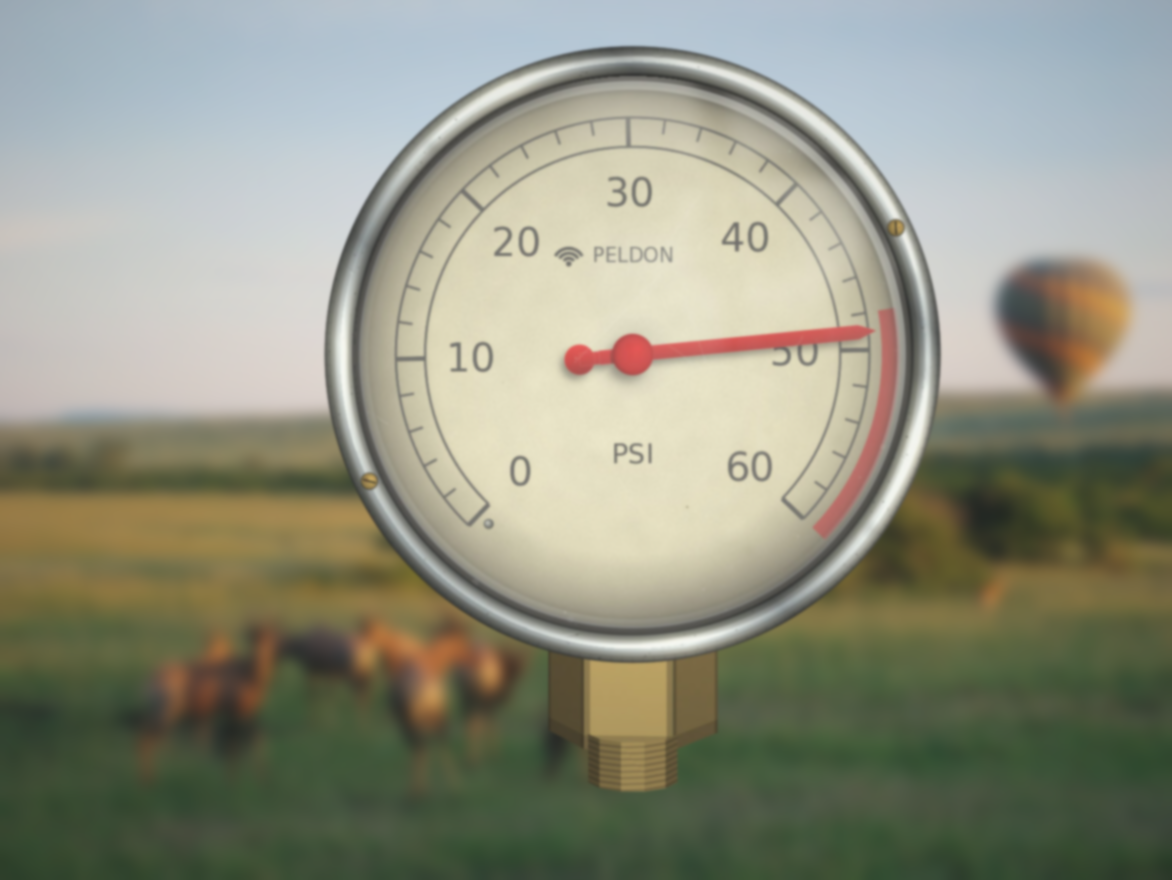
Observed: 49 psi
